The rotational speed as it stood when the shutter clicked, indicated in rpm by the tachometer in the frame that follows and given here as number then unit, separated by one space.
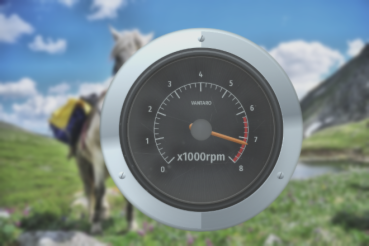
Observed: 7200 rpm
